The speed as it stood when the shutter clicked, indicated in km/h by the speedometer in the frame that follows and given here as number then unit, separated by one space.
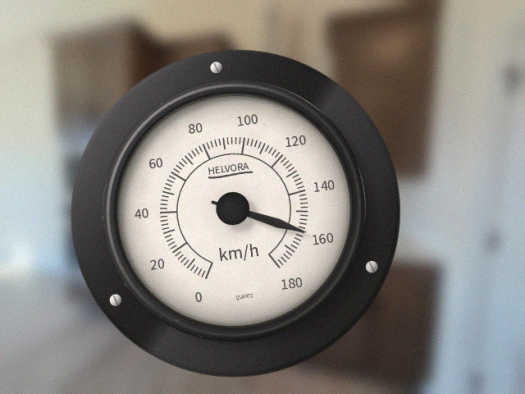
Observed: 160 km/h
